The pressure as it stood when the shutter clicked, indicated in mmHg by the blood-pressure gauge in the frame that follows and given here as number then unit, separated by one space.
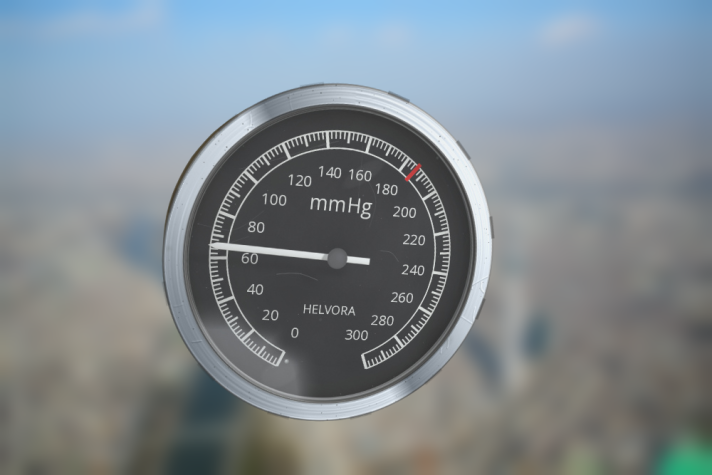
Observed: 66 mmHg
